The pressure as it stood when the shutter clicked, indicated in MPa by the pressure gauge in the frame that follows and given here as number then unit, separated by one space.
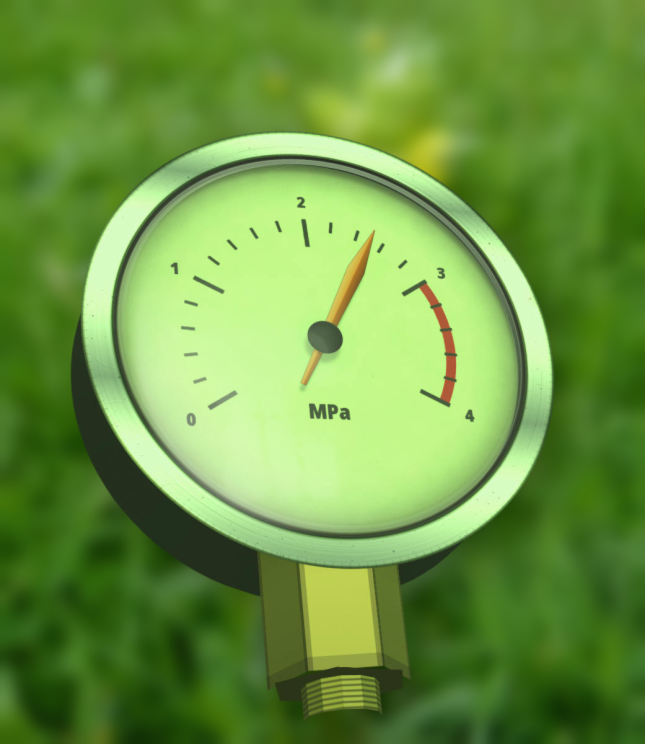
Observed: 2.5 MPa
